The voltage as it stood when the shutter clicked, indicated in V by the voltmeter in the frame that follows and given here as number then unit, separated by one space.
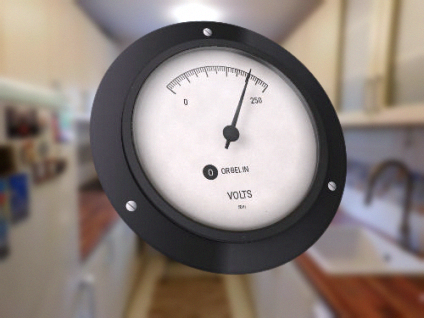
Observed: 200 V
